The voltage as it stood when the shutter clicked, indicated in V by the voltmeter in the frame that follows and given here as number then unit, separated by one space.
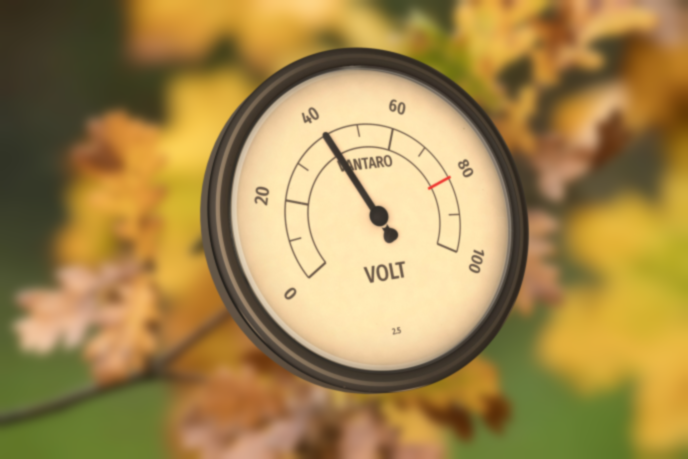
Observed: 40 V
